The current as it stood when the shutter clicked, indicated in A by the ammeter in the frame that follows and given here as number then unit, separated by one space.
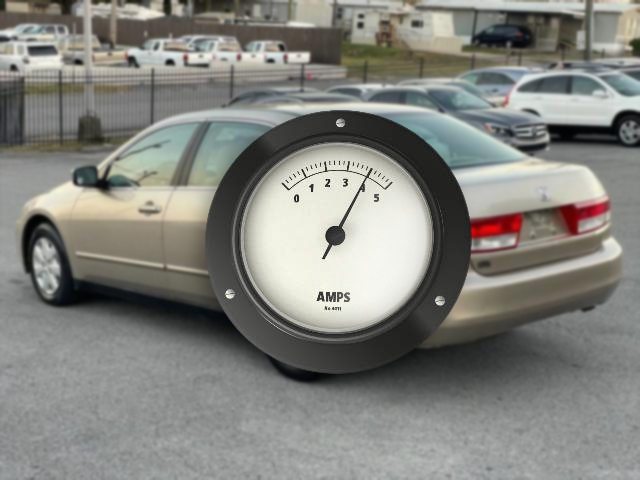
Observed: 4 A
